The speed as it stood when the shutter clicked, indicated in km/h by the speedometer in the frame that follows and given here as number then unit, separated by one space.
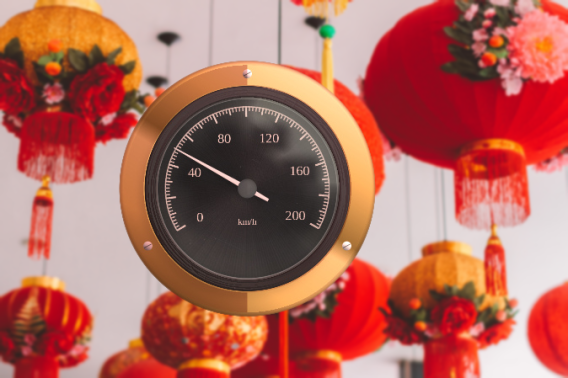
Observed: 50 km/h
